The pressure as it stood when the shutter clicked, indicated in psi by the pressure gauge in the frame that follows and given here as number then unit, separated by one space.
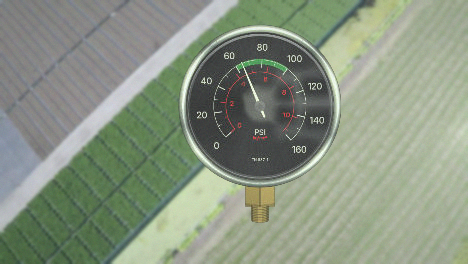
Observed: 65 psi
